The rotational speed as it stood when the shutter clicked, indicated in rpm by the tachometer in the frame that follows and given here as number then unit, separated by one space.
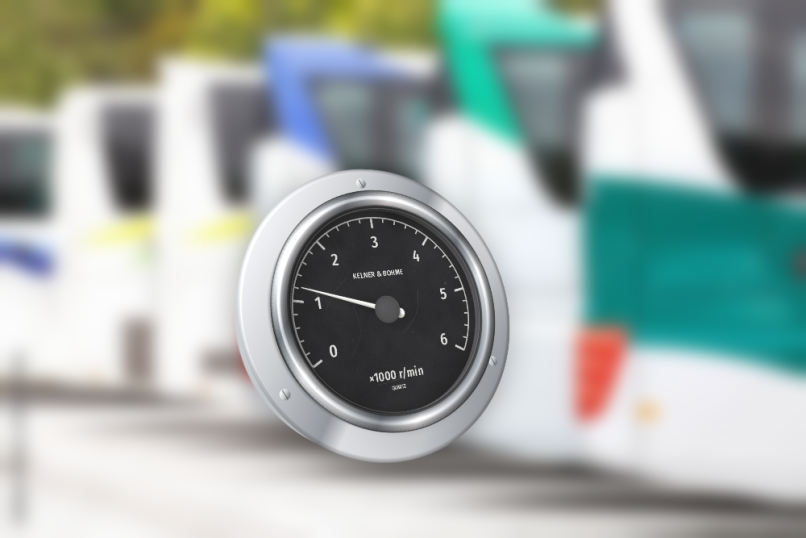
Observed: 1200 rpm
